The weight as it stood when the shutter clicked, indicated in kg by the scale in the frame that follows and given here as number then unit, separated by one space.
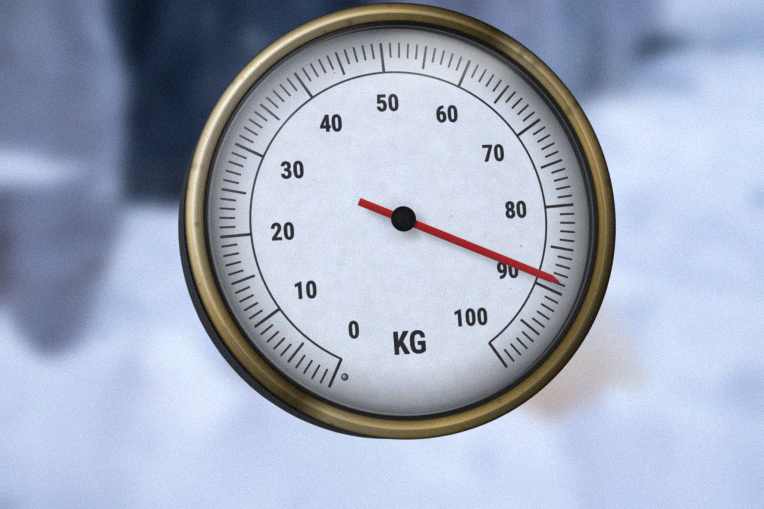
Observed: 89 kg
